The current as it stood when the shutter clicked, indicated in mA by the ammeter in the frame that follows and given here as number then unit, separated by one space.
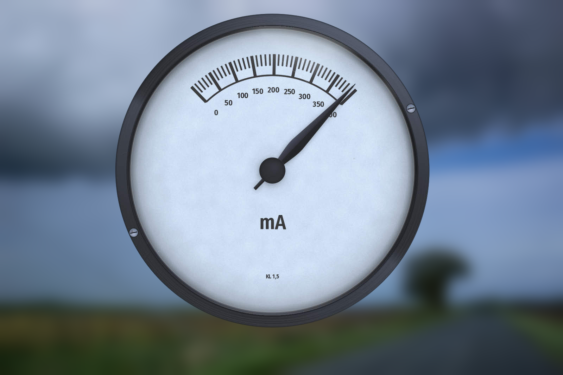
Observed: 390 mA
